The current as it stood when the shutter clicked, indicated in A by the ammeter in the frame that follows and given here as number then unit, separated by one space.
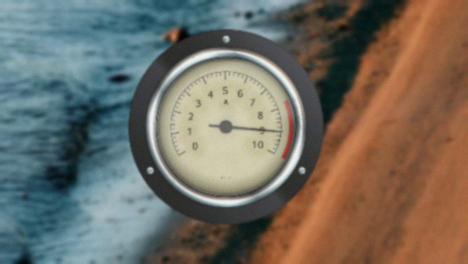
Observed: 9 A
